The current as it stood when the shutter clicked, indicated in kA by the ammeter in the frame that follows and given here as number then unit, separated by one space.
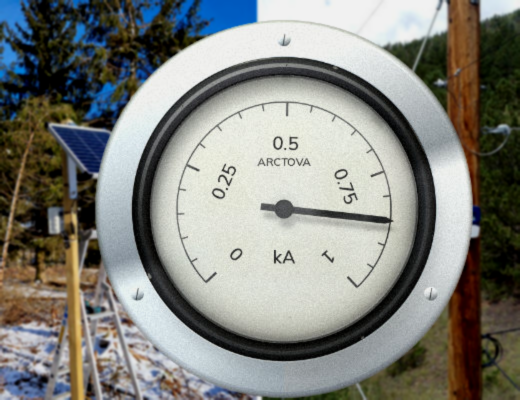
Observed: 0.85 kA
